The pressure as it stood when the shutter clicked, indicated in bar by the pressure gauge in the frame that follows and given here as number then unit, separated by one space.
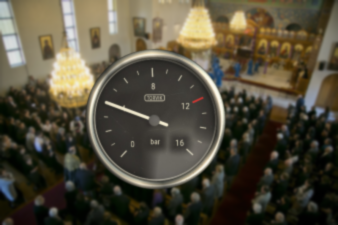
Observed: 4 bar
